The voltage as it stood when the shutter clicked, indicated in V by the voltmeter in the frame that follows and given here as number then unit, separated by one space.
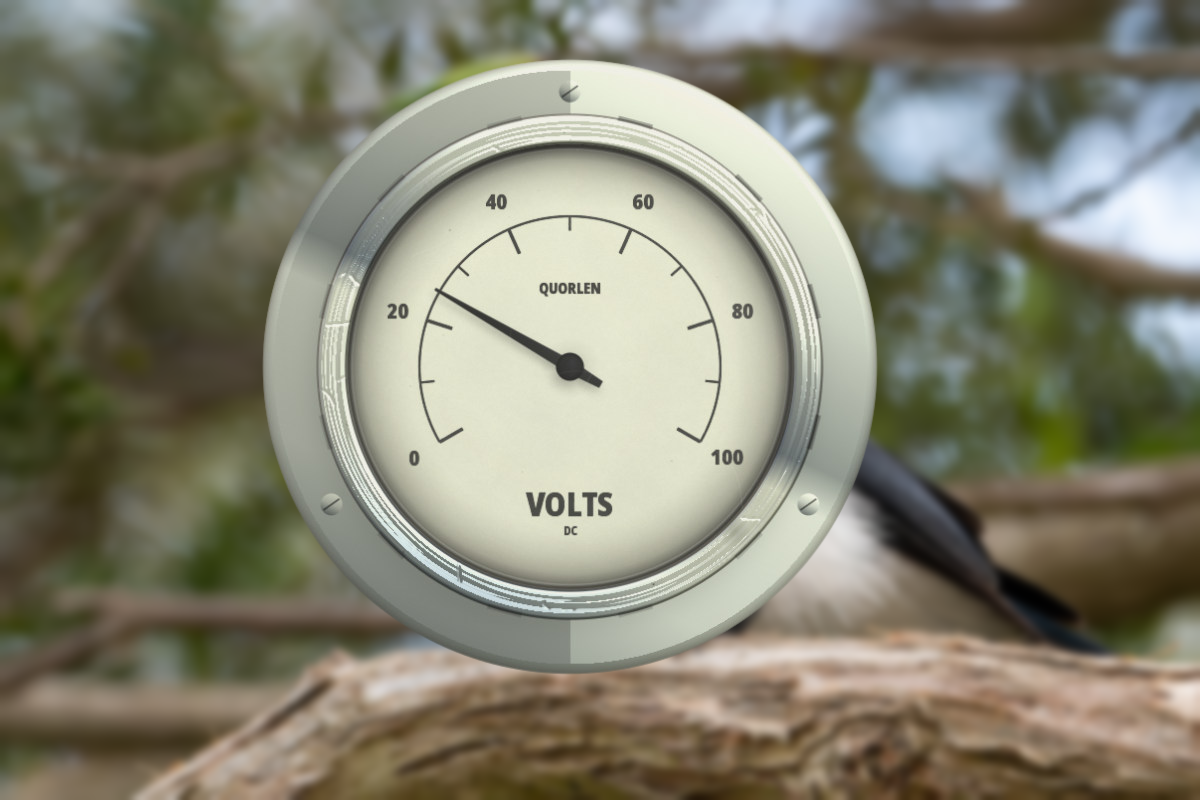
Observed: 25 V
